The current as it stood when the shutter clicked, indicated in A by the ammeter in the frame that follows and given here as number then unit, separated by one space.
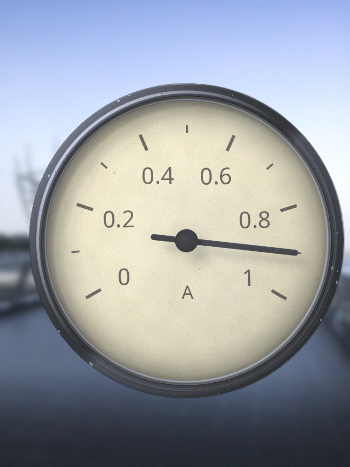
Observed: 0.9 A
